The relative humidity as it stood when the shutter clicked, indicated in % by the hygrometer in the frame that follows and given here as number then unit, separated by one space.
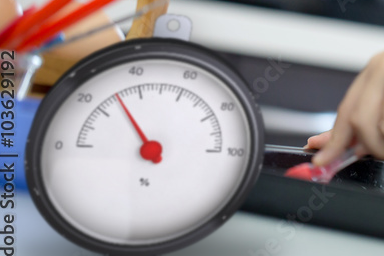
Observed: 30 %
